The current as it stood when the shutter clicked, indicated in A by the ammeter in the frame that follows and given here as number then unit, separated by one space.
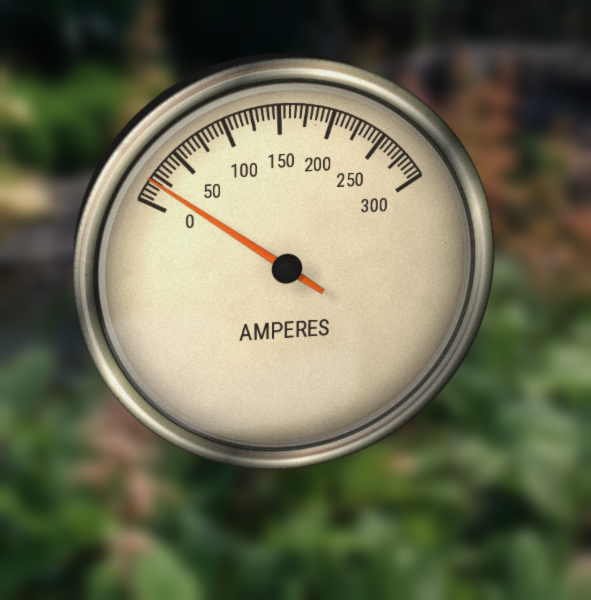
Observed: 20 A
